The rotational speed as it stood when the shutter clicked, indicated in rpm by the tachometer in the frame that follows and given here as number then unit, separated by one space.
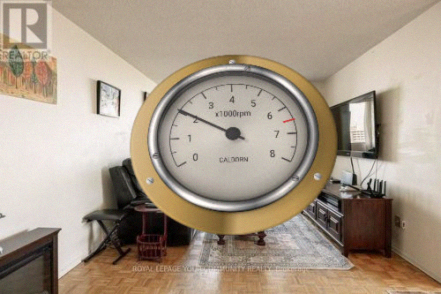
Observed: 2000 rpm
